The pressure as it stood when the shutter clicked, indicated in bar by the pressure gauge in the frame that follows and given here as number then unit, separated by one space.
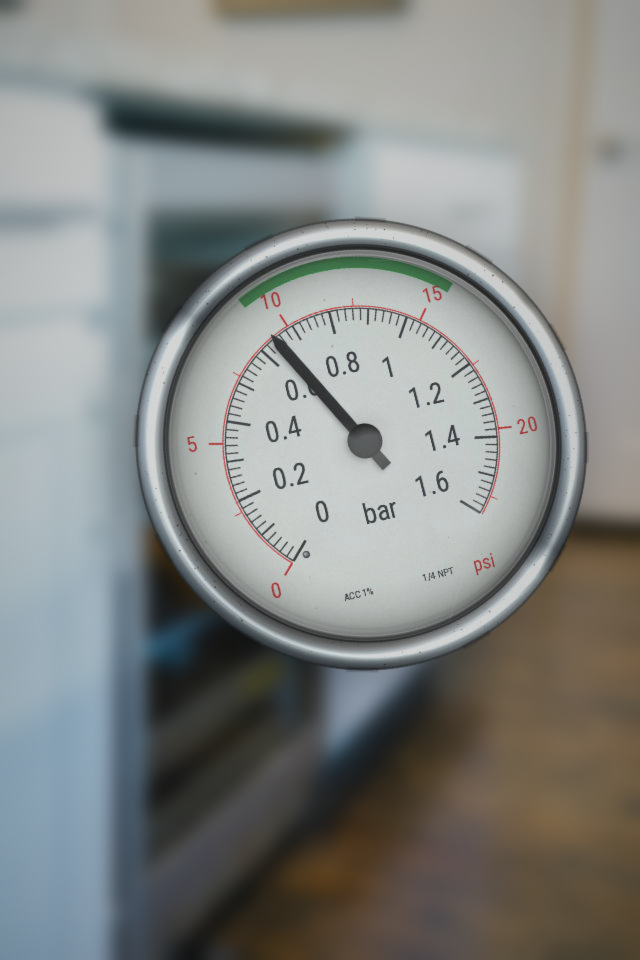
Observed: 0.64 bar
